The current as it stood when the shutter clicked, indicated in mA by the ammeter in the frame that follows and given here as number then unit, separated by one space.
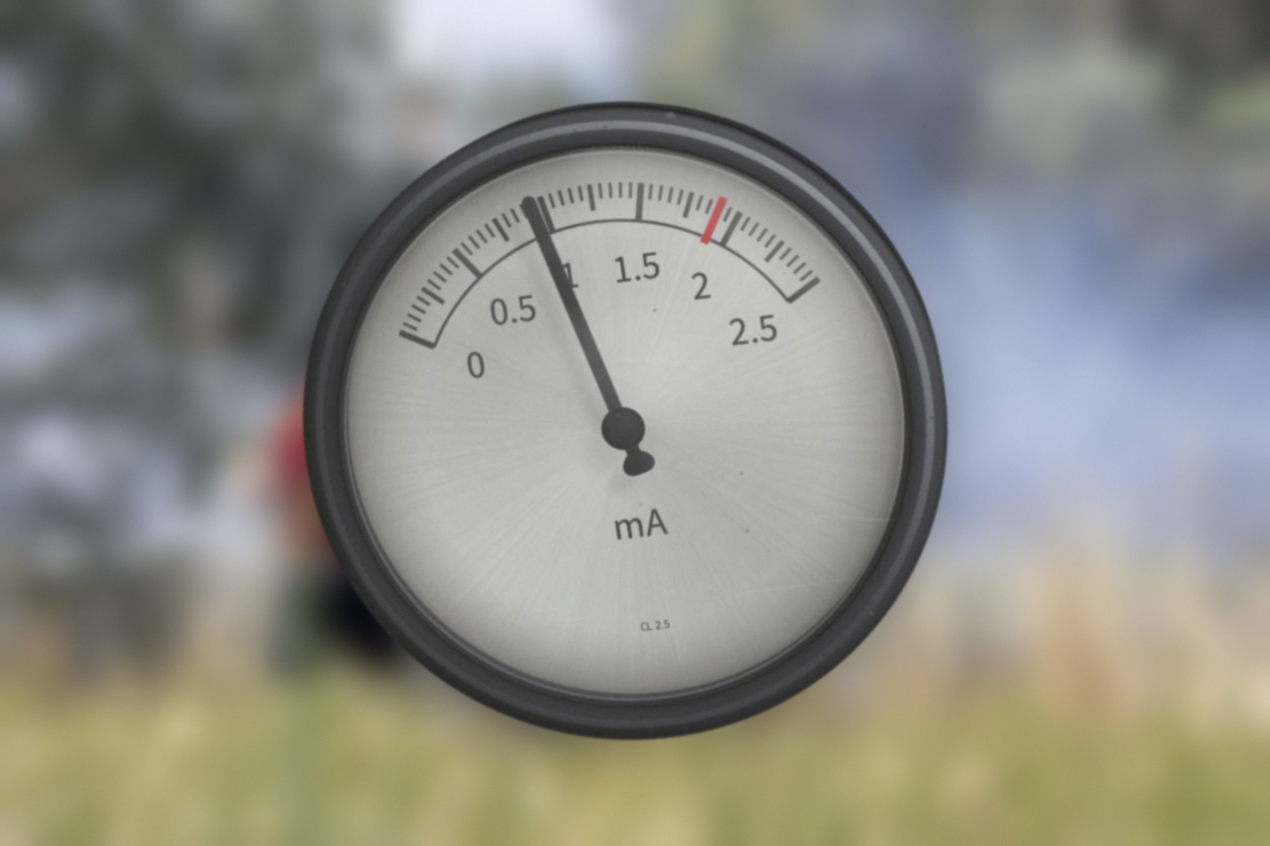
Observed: 0.95 mA
